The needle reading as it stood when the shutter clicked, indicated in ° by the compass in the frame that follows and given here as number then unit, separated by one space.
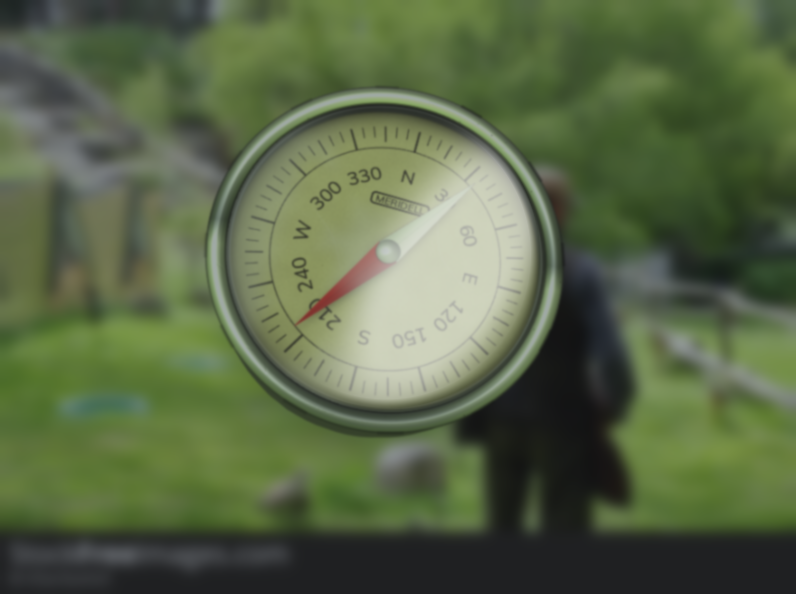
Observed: 215 °
